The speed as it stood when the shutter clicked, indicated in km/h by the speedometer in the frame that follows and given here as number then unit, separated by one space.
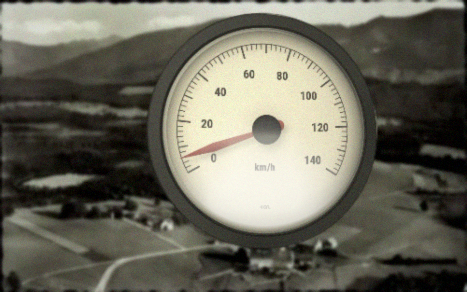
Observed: 6 km/h
